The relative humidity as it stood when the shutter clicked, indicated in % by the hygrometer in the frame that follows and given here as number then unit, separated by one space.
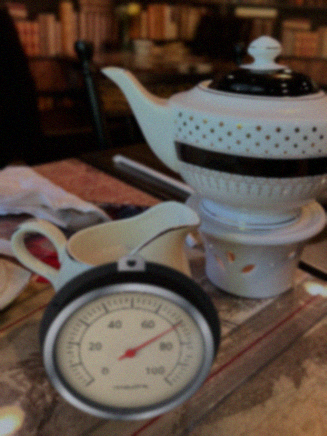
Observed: 70 %
